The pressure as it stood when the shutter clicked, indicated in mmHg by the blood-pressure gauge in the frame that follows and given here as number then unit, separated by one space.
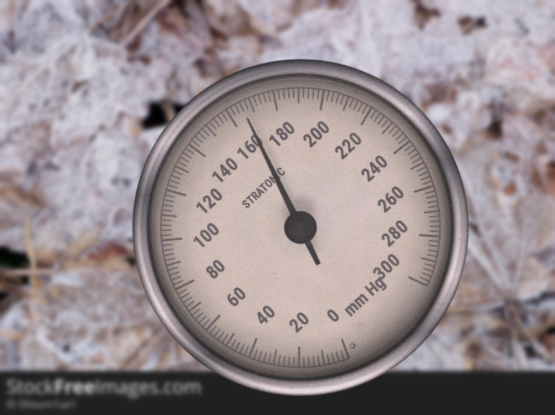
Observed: 166 mmHg
